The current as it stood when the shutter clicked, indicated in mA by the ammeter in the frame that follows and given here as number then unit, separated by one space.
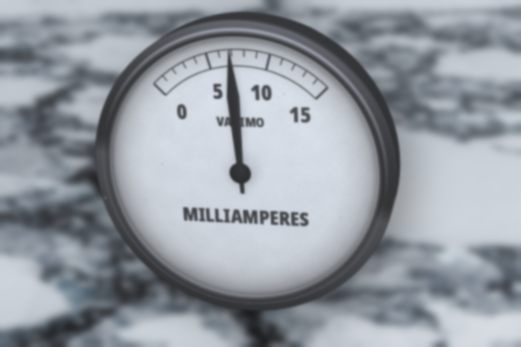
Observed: 7 mA
